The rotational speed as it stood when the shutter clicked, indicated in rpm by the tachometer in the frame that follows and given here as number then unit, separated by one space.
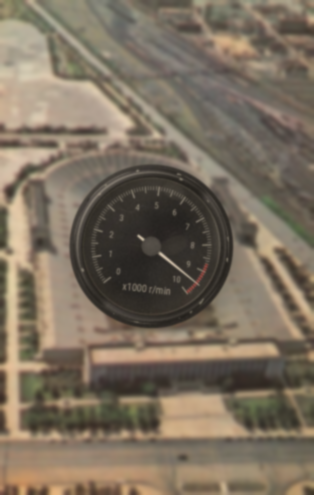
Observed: 9500 rpm
